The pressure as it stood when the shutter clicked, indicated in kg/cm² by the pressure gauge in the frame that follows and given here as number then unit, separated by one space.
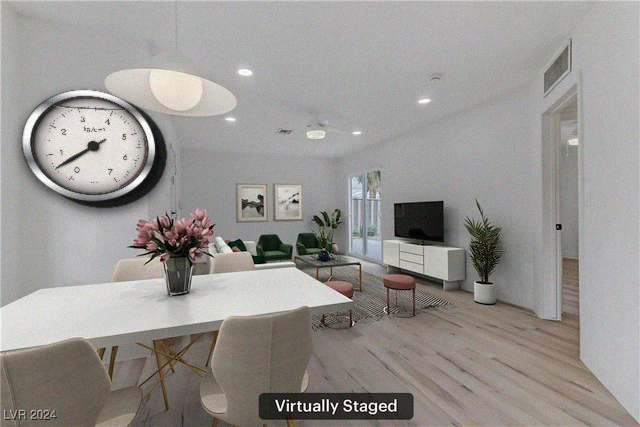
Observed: 0.5 kg/cm²
